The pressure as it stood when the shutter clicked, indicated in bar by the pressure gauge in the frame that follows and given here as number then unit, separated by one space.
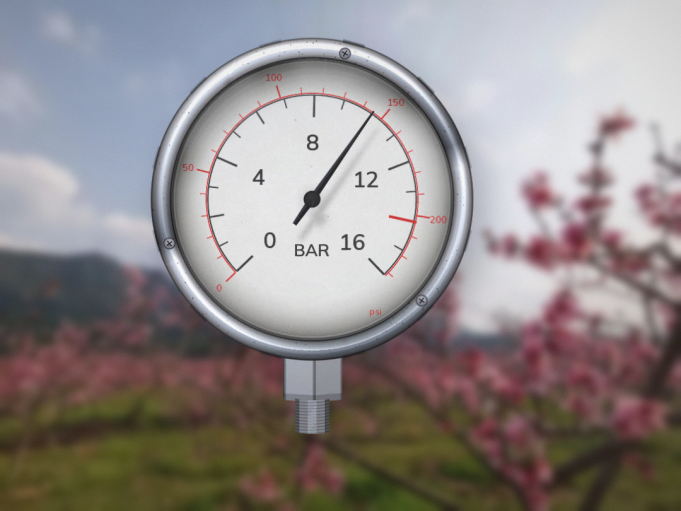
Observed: 10 bar
